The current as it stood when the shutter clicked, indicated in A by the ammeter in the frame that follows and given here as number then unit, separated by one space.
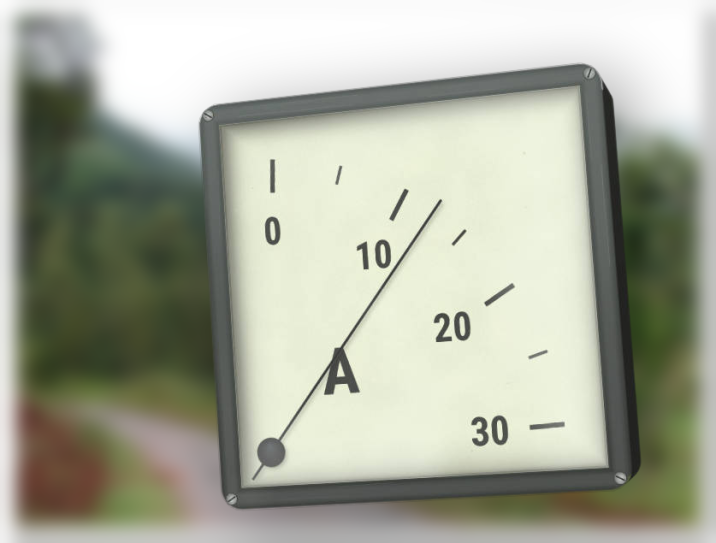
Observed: 12.5 A
